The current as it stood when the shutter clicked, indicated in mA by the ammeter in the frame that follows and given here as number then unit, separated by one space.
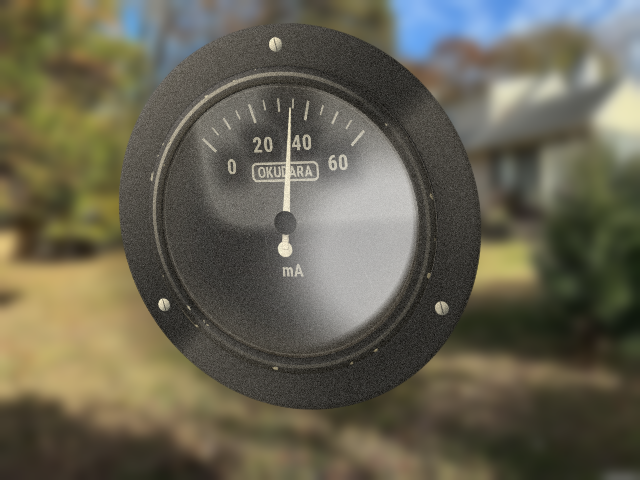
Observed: 35 mA
